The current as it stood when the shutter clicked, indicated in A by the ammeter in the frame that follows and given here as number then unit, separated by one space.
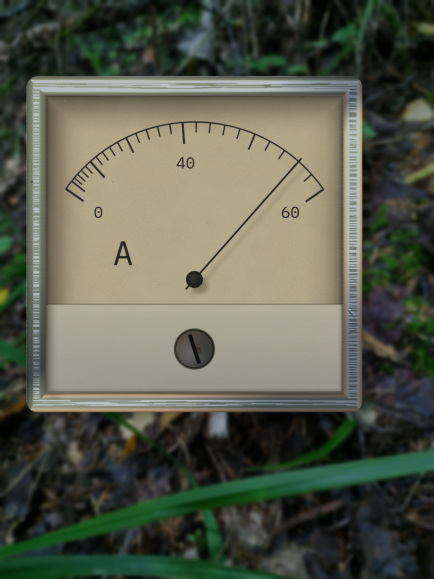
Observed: 56 A
